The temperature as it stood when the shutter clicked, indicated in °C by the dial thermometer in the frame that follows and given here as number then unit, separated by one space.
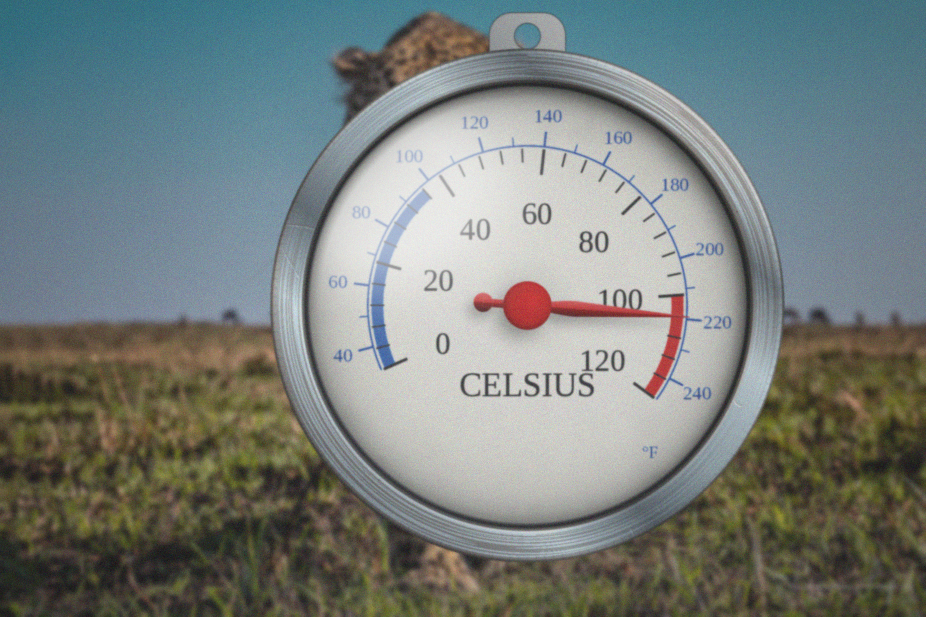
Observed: 104 °C
